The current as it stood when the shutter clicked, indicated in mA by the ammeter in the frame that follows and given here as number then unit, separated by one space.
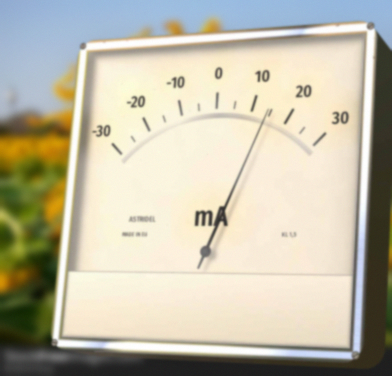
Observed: 15 mA
